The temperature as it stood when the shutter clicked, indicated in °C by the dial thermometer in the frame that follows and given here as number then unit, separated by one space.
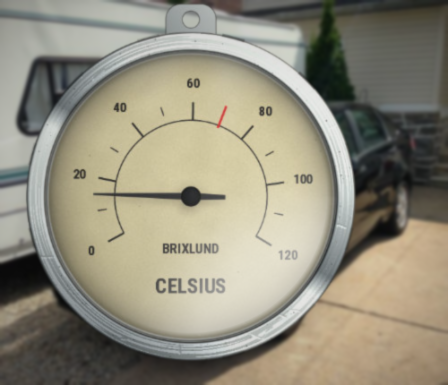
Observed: 15 °C
